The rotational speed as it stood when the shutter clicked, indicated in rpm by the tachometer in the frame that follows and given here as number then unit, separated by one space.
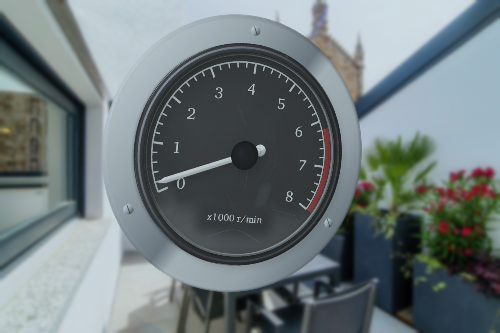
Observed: 200 rpm
